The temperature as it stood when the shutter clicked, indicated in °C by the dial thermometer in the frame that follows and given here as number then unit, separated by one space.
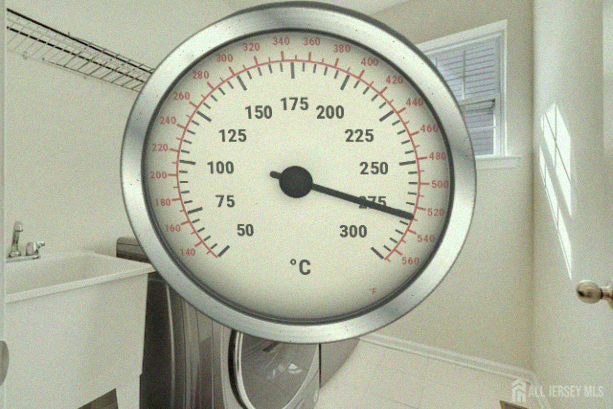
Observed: 275 °C
